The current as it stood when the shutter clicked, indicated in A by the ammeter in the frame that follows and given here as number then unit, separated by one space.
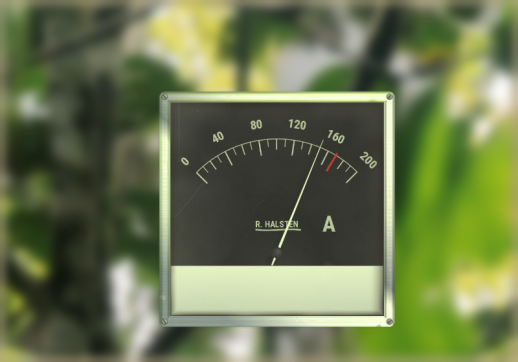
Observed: 150 A
